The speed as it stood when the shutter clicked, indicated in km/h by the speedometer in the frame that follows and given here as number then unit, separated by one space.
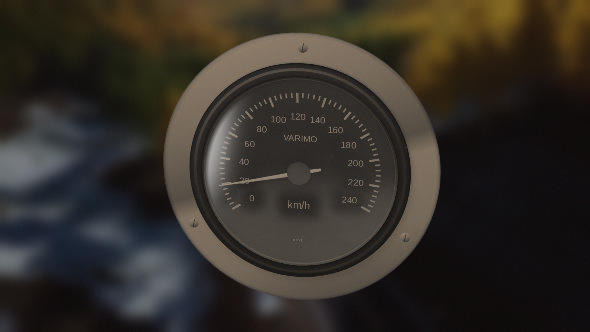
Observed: 20 km/h
